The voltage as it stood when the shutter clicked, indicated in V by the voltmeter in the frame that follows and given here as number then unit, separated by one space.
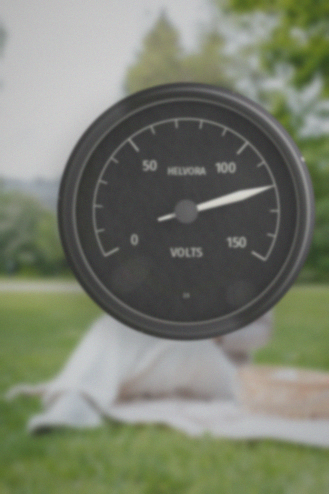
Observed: 120 V
